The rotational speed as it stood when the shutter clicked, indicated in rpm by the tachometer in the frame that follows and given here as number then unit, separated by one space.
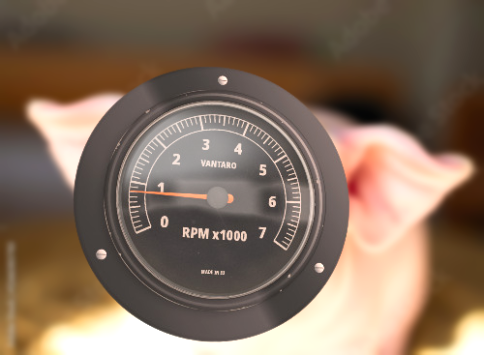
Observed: 800 rpm
